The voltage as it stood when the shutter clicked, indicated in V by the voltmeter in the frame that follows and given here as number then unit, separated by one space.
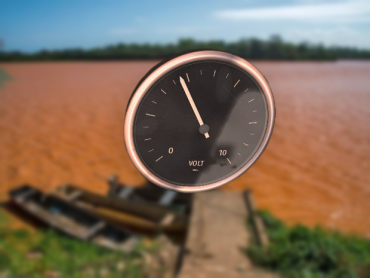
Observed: 3.75 V
